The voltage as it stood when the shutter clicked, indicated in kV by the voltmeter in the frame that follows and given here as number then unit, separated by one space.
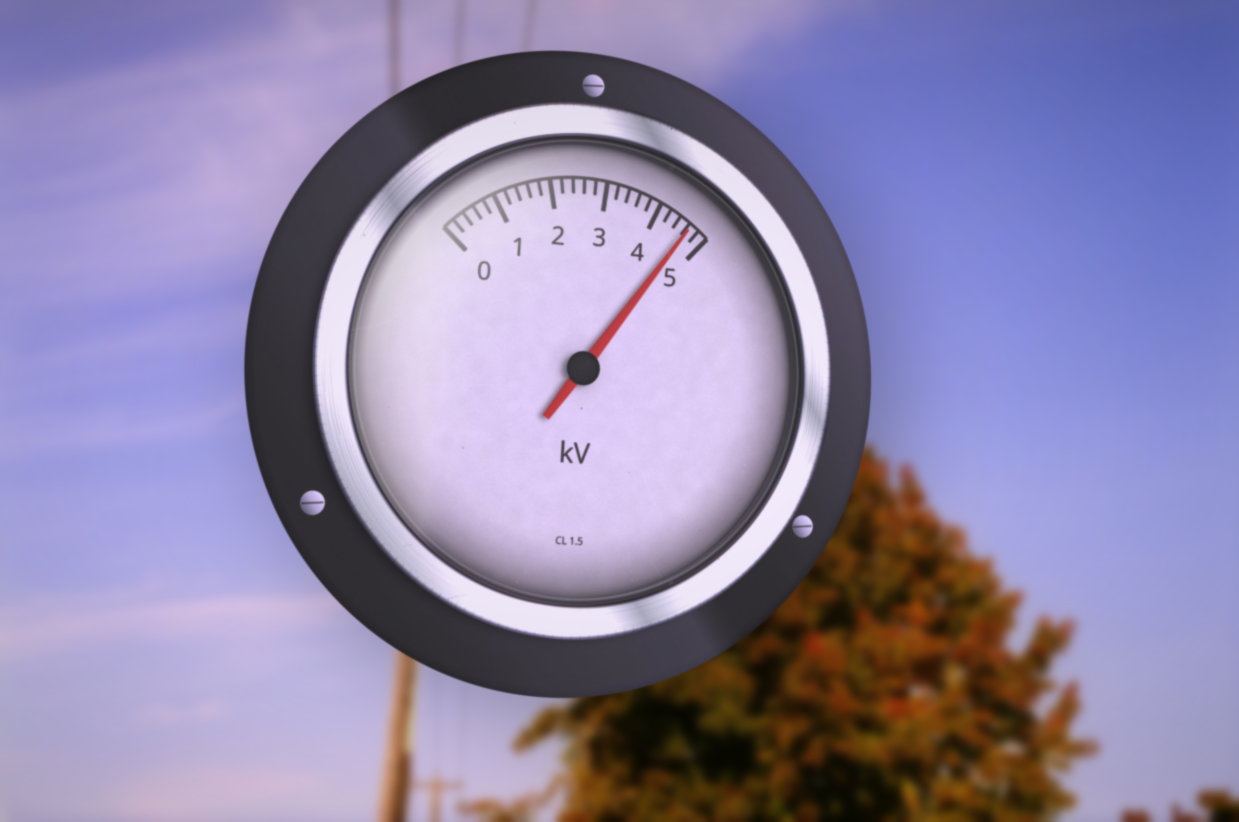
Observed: 4.6 kV
